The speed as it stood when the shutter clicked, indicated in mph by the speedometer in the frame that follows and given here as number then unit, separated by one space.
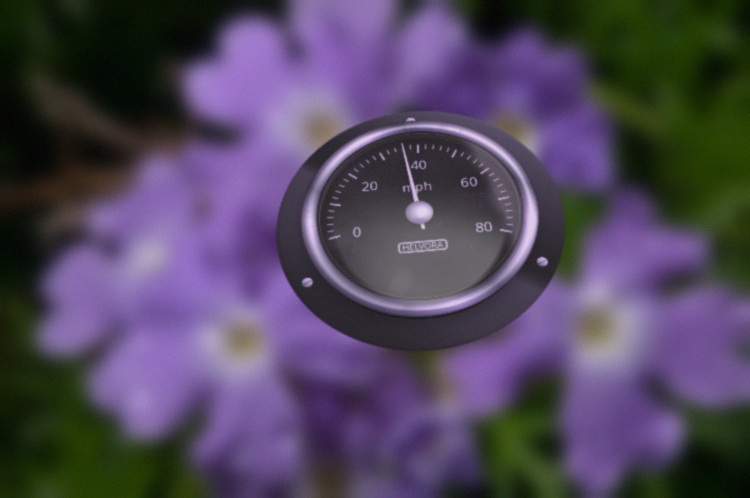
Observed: 36 mph
